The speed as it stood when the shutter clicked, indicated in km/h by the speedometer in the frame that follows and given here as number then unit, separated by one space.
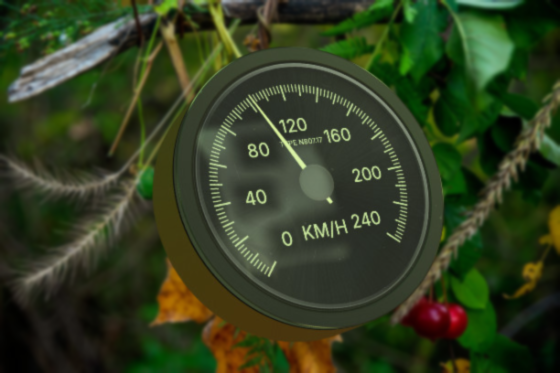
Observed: 100 km/h
